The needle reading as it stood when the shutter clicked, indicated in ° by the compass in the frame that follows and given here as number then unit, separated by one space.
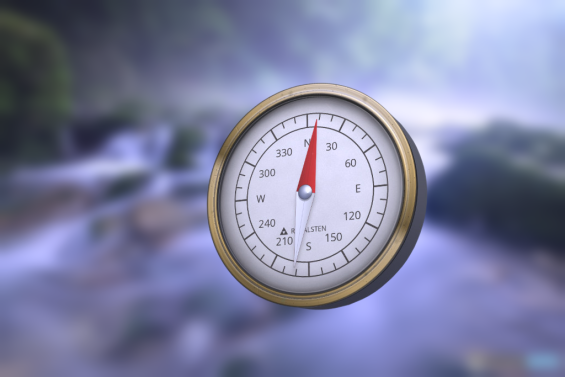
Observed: 10 °
